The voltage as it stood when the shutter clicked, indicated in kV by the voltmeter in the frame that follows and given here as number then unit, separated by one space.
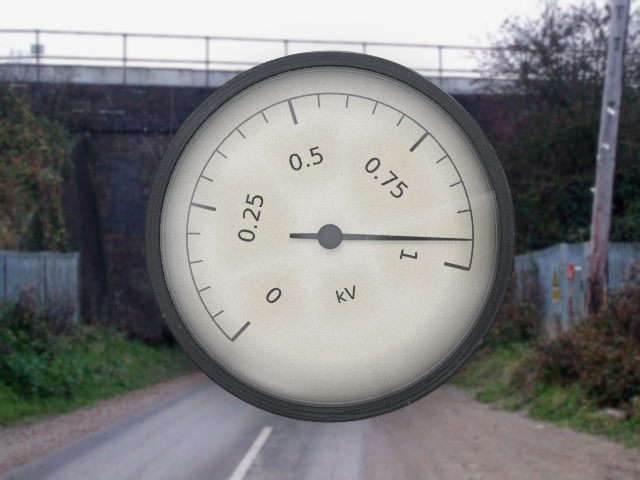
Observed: 0.95 kV
